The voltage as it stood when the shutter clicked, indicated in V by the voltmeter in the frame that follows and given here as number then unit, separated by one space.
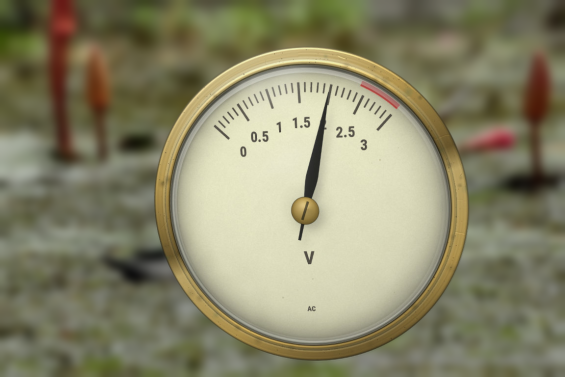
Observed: 2 V
